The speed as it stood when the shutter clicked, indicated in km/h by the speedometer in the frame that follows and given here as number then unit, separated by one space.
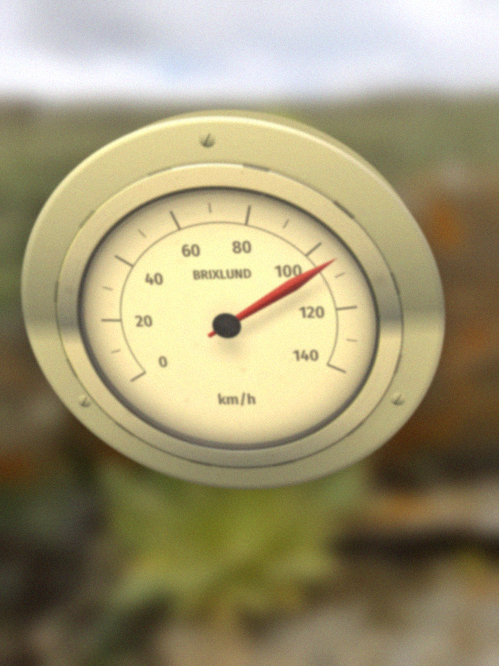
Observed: 105 km/h
